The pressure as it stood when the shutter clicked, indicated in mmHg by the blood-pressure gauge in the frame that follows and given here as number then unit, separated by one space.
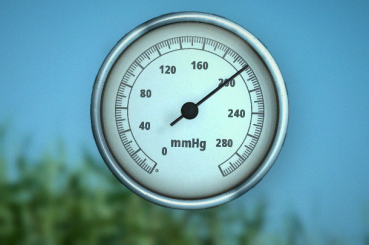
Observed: 200 mmHg
